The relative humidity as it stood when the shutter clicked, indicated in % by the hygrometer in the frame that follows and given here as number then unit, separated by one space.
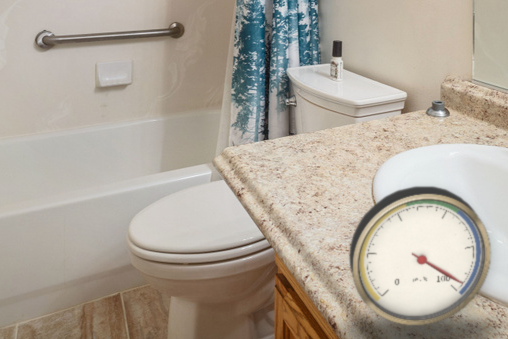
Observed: 96 %
